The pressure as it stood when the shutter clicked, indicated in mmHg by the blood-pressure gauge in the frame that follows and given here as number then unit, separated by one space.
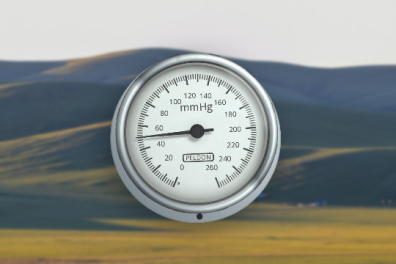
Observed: 50 mmHg
